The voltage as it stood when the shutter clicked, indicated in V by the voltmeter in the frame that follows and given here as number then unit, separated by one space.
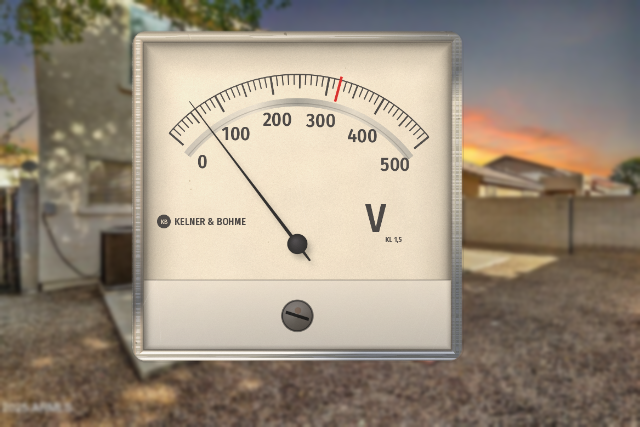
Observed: 60 V
